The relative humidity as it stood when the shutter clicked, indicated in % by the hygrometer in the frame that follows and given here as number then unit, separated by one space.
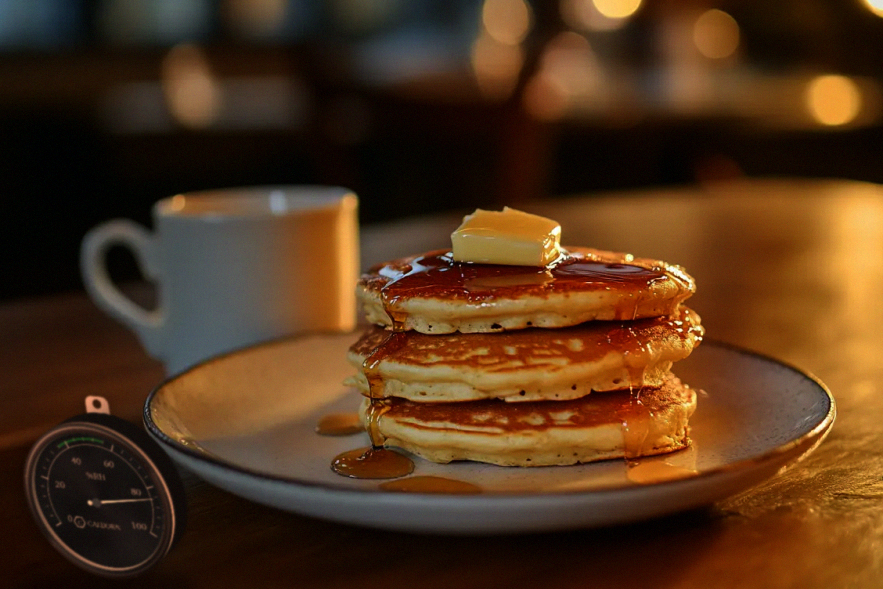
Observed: 84 %
